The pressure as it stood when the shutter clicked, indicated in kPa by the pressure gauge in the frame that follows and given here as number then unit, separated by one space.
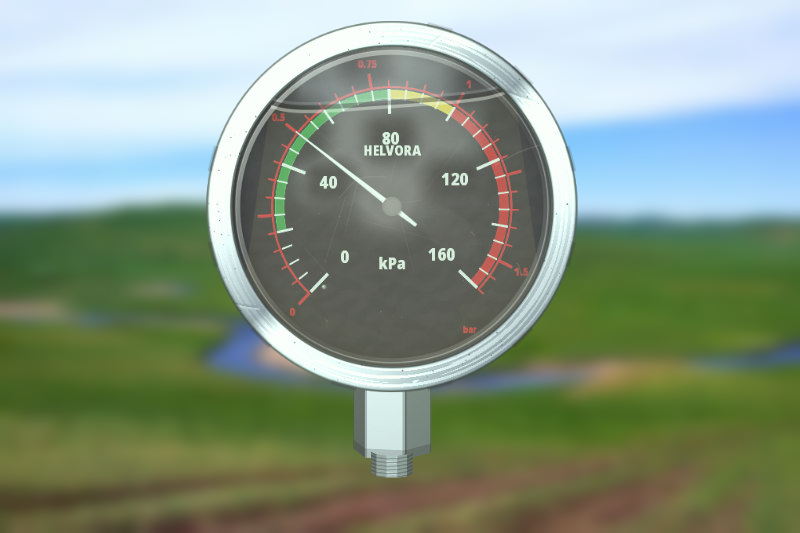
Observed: 50 kPa
